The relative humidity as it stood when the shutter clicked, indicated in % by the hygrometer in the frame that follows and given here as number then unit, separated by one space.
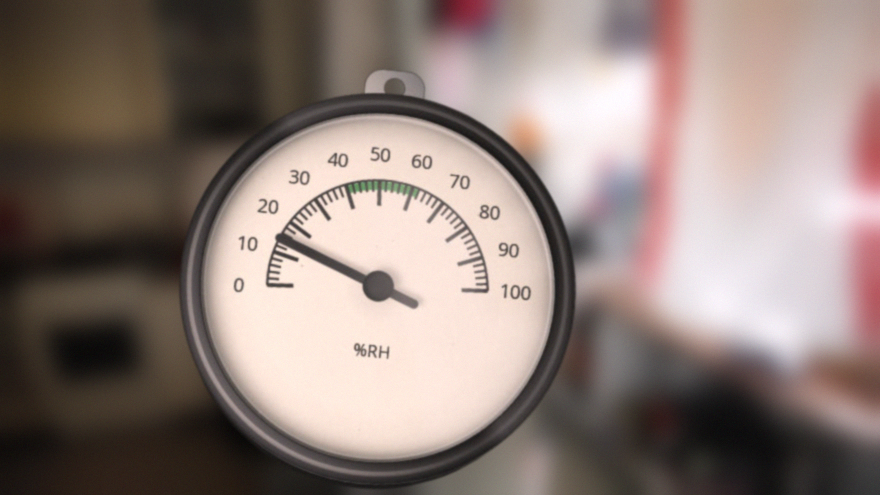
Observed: 14 %
